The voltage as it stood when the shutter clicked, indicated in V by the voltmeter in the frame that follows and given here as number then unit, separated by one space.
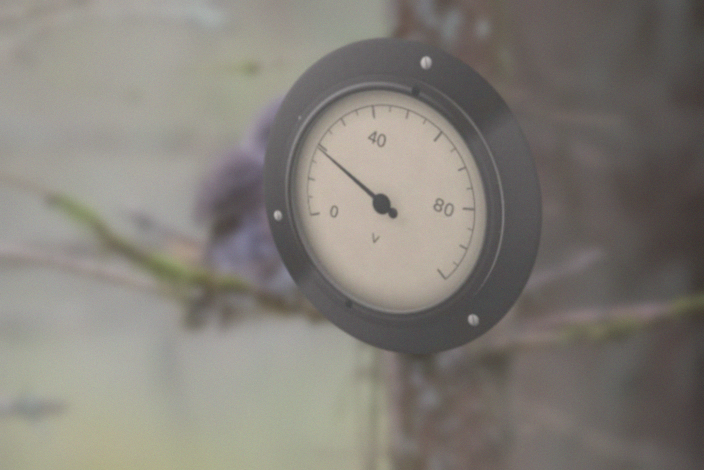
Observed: 20 V
